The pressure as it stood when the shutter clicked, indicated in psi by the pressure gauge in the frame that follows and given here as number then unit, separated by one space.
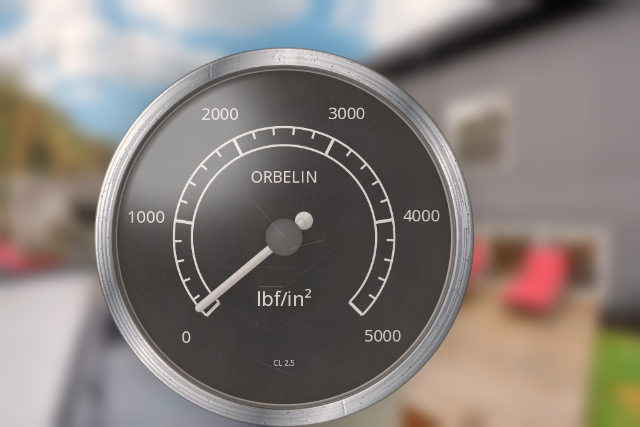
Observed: 100 psi
